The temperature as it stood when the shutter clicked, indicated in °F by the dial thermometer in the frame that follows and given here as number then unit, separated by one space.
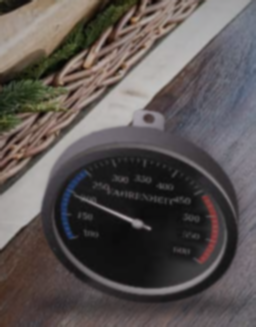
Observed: 200 °F
